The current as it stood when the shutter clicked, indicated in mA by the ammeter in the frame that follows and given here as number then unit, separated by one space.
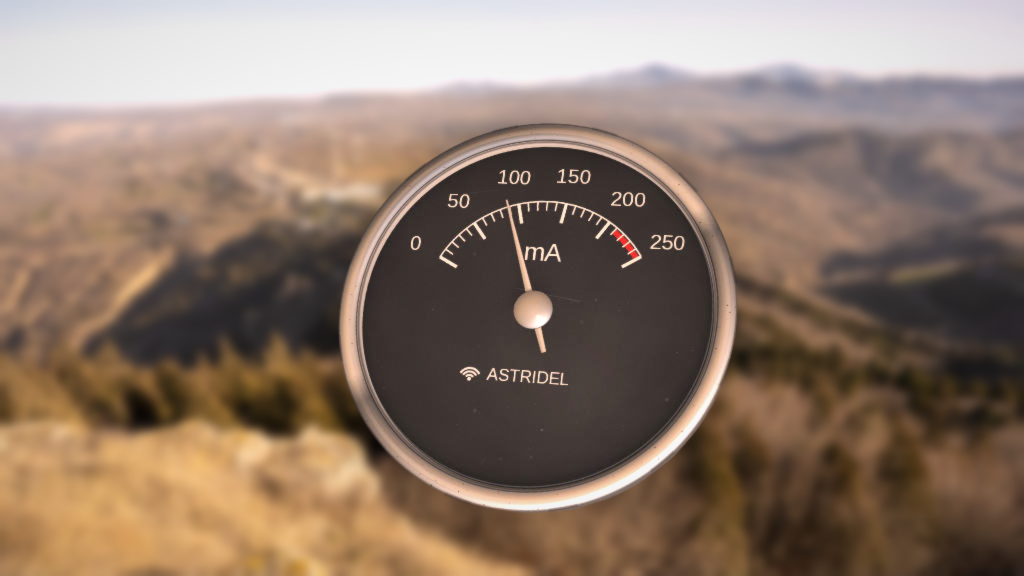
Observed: 90 mA
